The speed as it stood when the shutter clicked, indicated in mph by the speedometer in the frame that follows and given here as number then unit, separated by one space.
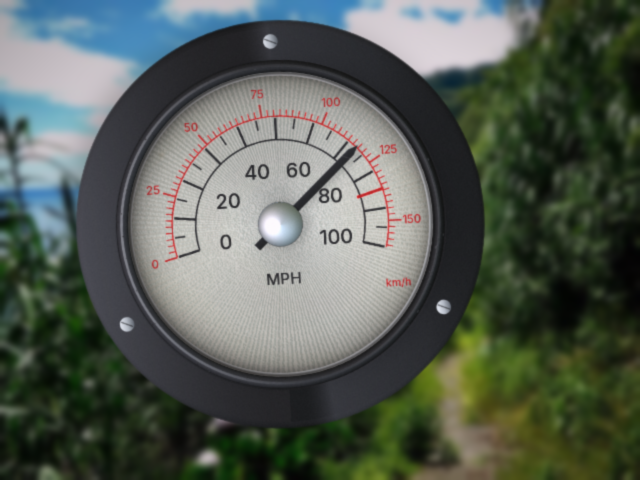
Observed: 72.5 mph
